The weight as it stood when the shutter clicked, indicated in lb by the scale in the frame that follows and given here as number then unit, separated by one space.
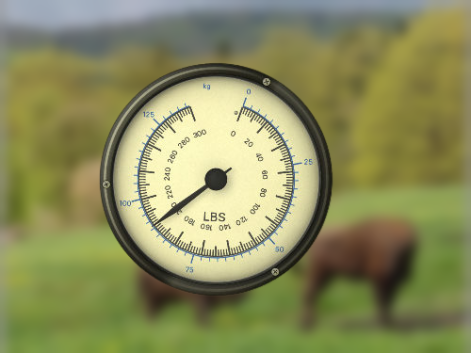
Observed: 200 lb
